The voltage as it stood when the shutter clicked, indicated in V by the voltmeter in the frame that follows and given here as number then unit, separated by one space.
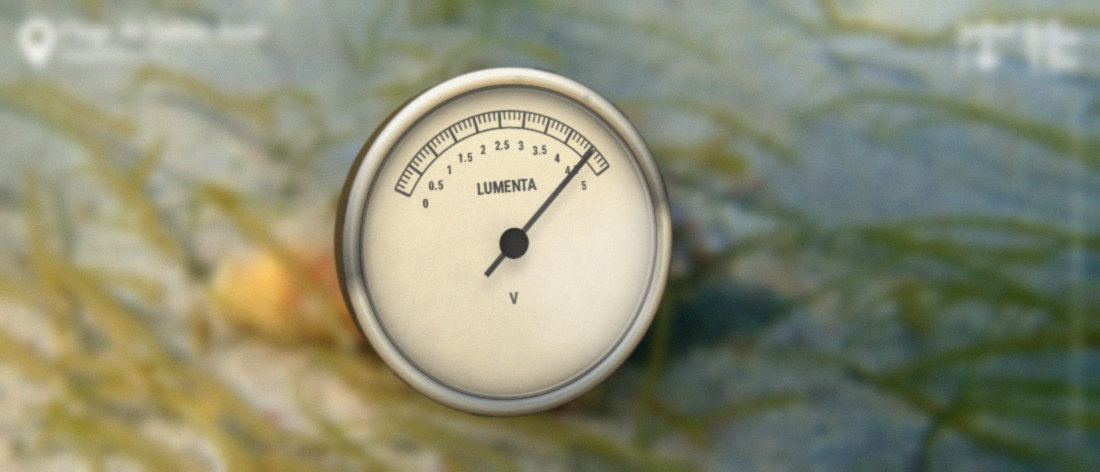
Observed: 4.5 V
